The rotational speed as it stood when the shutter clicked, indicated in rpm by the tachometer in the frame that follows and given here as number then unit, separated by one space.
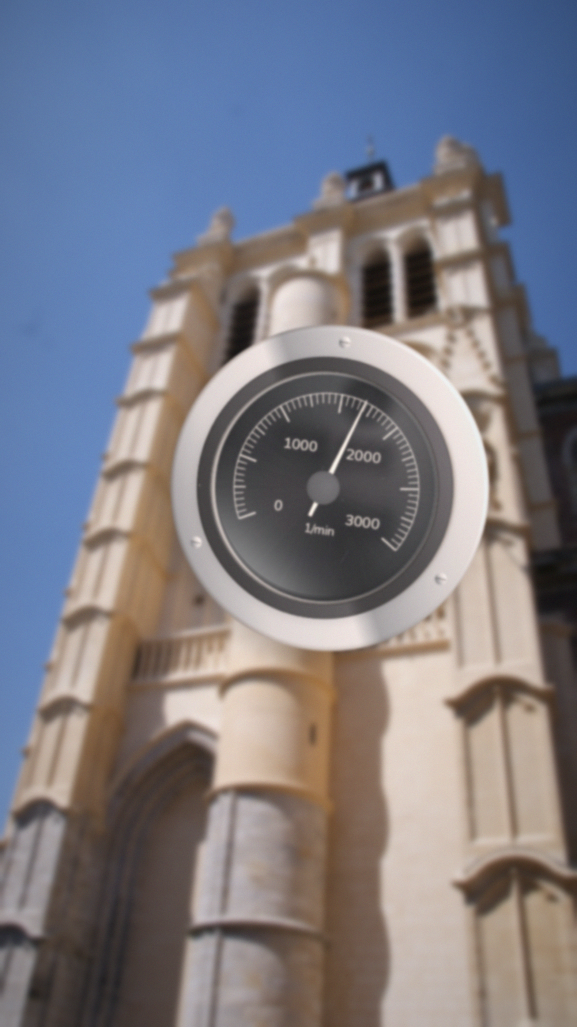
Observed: 1700 rpm
